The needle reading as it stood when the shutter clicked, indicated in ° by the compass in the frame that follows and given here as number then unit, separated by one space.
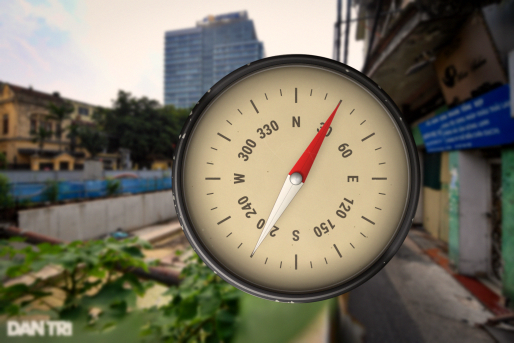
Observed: 30 °
